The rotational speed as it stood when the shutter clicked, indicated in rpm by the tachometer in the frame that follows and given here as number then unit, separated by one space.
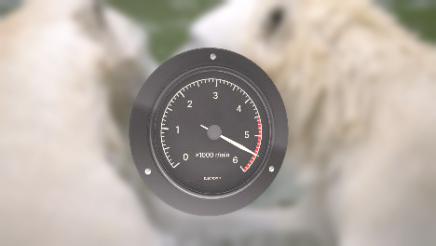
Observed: 5500 rpm
